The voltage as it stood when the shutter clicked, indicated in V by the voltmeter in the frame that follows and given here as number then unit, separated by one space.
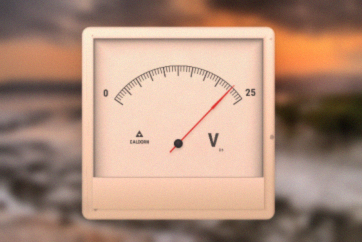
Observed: 22.5 V
